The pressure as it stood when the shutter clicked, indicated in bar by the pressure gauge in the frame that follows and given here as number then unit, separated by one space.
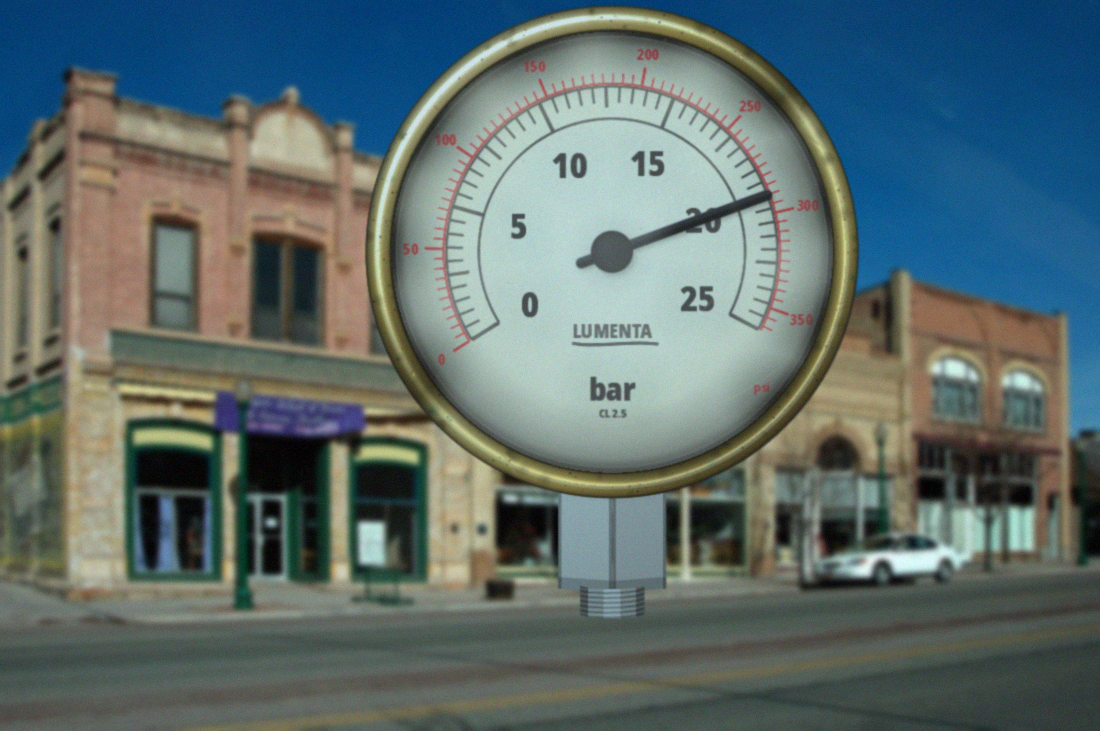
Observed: 20 bar
